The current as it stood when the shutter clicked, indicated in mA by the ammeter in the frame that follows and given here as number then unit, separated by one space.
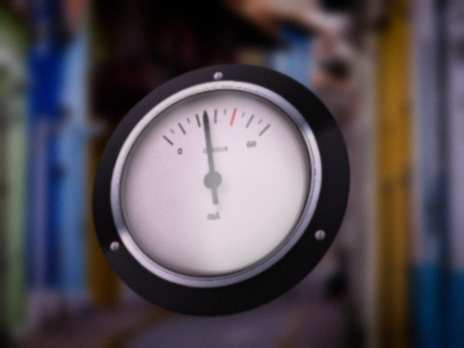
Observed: 25 mA
